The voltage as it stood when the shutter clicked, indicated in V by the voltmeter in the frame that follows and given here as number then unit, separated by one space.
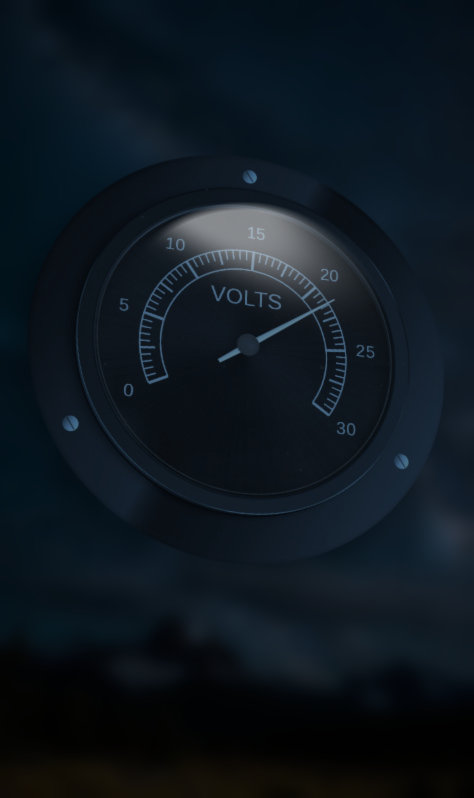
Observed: 21.5 V
